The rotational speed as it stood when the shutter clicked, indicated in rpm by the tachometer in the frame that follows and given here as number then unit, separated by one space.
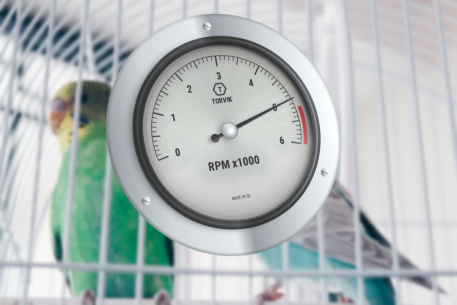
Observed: 5000 rpm
